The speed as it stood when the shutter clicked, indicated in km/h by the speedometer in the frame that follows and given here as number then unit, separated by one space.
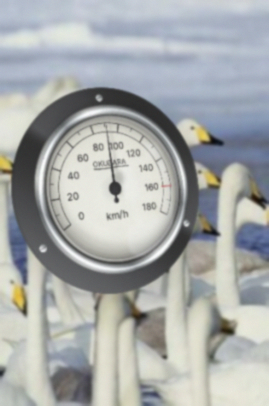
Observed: 90 km/h
